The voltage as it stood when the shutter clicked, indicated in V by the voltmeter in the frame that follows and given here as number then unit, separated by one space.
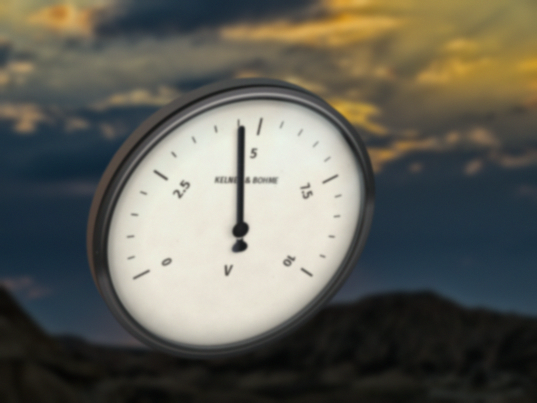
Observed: 4.5 V
